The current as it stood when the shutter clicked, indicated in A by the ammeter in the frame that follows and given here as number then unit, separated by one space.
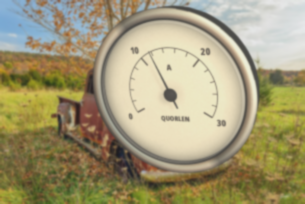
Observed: 12 A
